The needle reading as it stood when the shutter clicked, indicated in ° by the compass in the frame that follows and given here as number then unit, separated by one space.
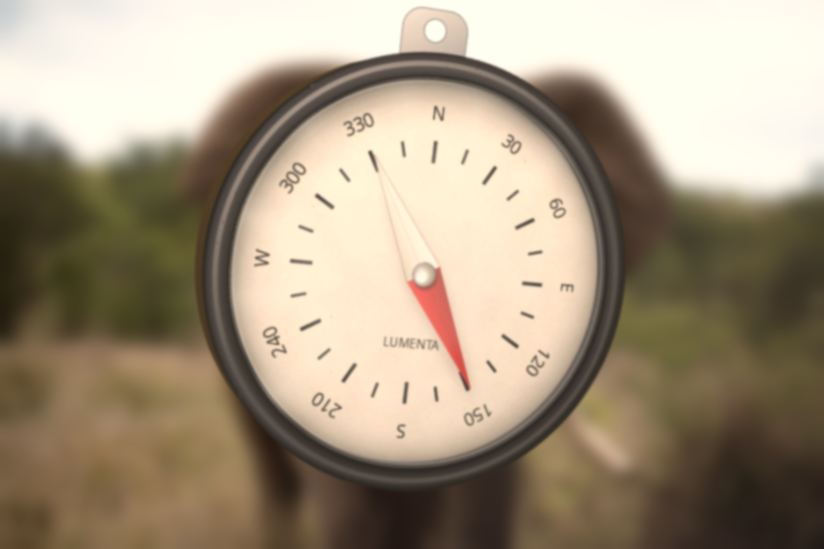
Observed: 150 °
